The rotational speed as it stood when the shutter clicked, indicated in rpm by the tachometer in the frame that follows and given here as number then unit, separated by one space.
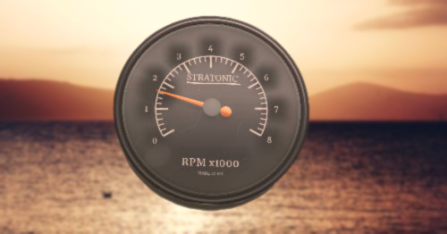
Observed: 1600 rpm
